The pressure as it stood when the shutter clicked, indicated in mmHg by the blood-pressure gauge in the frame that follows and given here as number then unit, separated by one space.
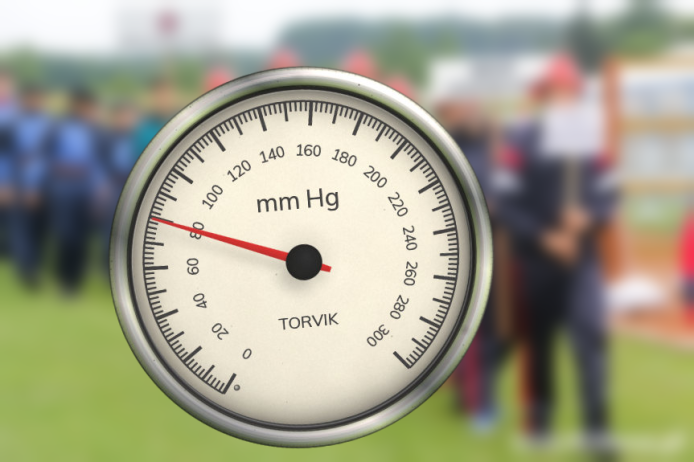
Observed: 80 mmHg
